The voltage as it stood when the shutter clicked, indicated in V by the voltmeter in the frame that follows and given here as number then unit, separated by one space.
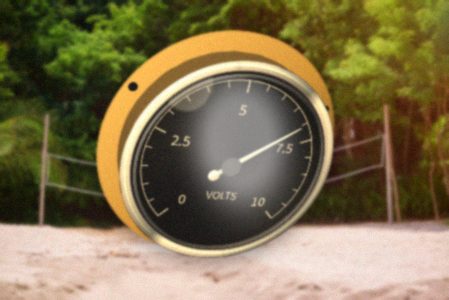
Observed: 7 V
